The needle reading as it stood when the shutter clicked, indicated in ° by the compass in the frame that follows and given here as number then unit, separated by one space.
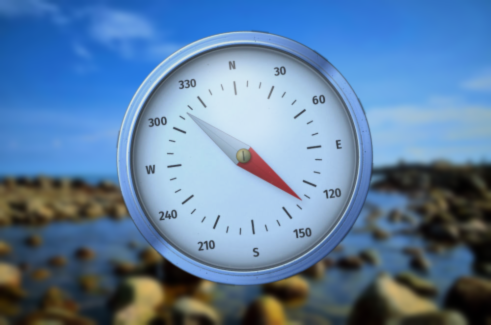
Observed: 135 °
